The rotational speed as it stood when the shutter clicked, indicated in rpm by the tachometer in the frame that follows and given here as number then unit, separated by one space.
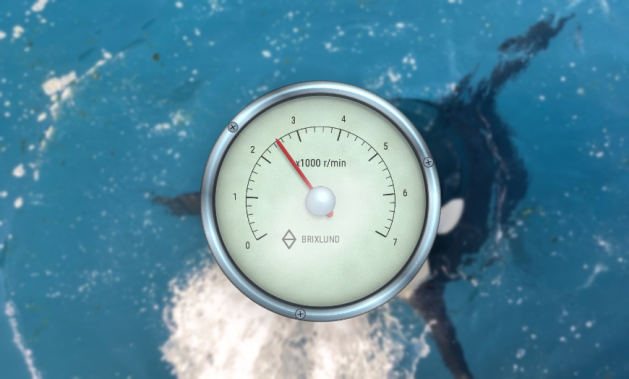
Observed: 2500 rpm
